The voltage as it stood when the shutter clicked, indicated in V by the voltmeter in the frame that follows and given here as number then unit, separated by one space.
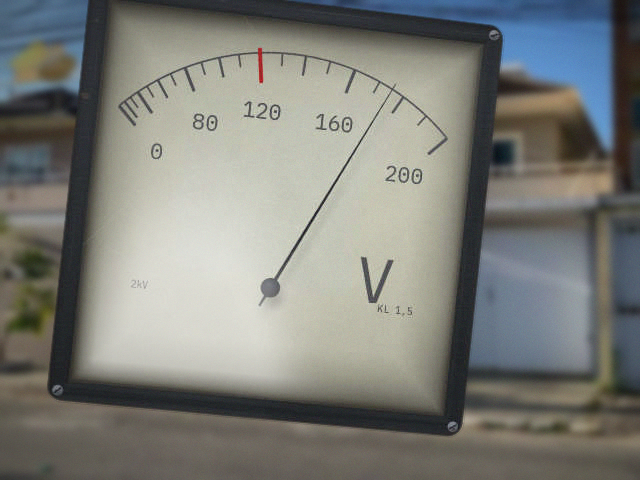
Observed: 175 V
